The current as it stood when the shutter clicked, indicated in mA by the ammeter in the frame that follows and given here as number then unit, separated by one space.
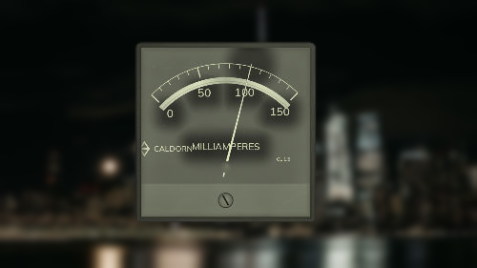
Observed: 100 mA
